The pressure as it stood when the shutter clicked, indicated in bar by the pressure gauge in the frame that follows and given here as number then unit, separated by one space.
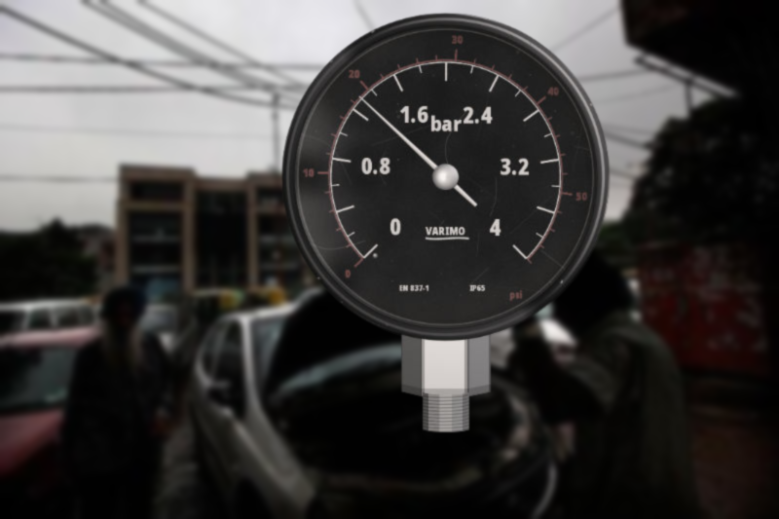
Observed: 1.3 bar
